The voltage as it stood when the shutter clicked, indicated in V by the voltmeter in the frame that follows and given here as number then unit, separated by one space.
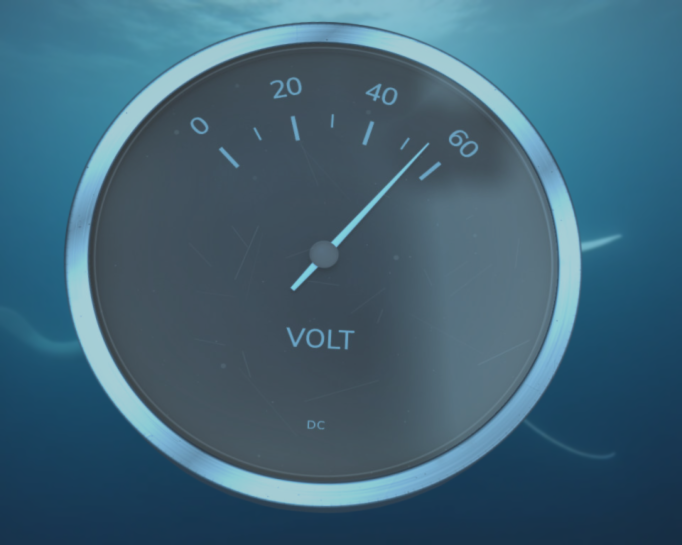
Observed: 55 V
